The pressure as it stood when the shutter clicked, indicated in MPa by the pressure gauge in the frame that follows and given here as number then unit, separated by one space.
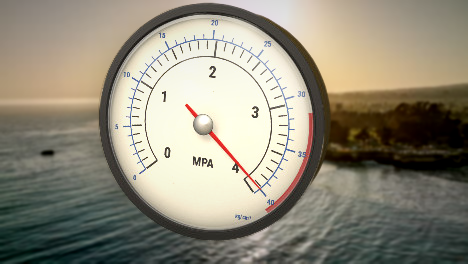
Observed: 3.9 MPa
